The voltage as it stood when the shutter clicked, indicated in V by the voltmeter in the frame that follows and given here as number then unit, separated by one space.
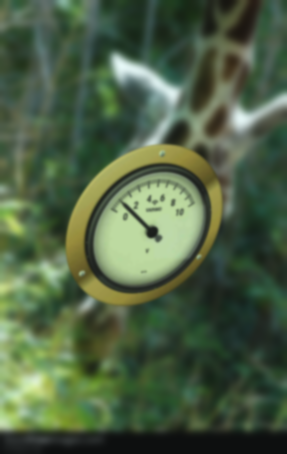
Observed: 1 V
